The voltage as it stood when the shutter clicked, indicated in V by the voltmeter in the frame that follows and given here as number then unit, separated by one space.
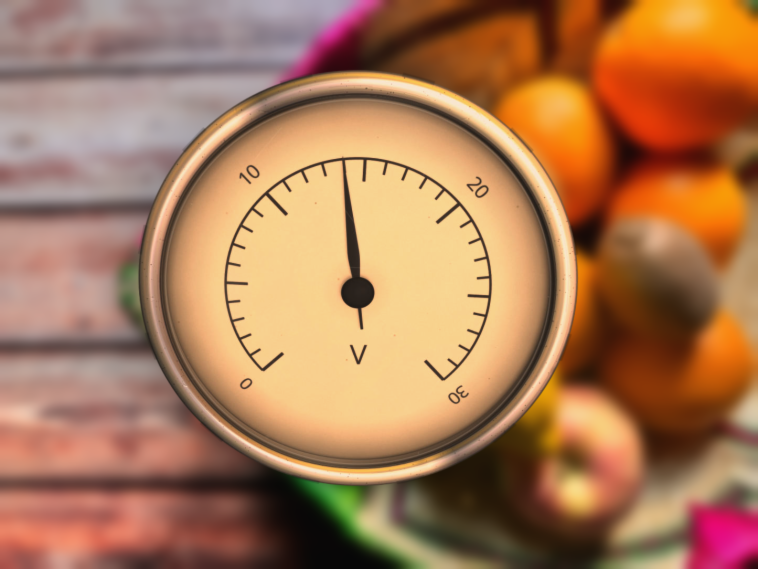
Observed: 14 V
